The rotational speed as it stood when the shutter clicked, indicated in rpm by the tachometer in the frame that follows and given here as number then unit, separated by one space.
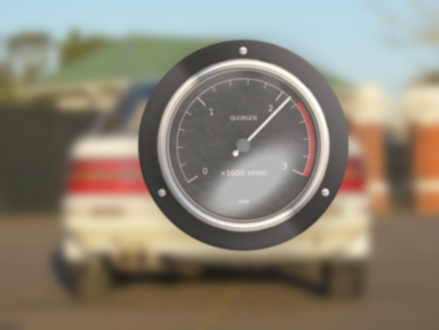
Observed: 2100 rpm
